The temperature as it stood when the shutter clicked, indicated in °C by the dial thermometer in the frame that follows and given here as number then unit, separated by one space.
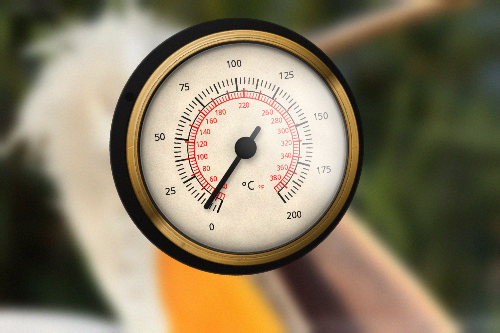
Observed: 7.5 °C
